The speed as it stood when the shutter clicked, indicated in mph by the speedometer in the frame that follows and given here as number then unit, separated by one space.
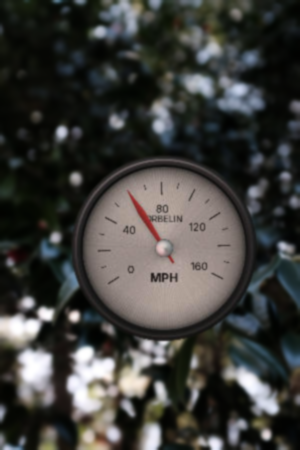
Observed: 60 mph
